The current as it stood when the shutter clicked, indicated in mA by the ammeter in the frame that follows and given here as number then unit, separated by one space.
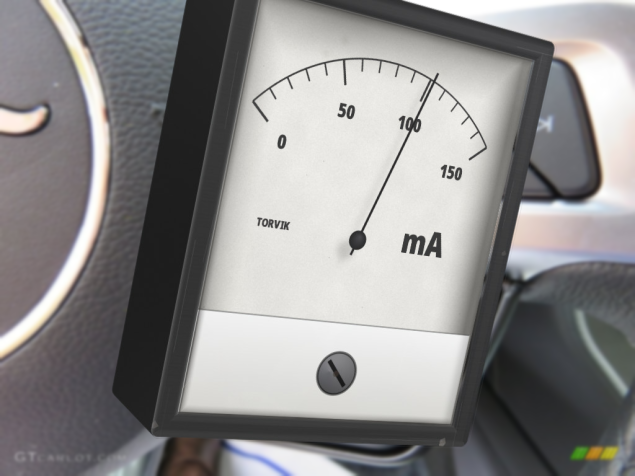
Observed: 100 mA
